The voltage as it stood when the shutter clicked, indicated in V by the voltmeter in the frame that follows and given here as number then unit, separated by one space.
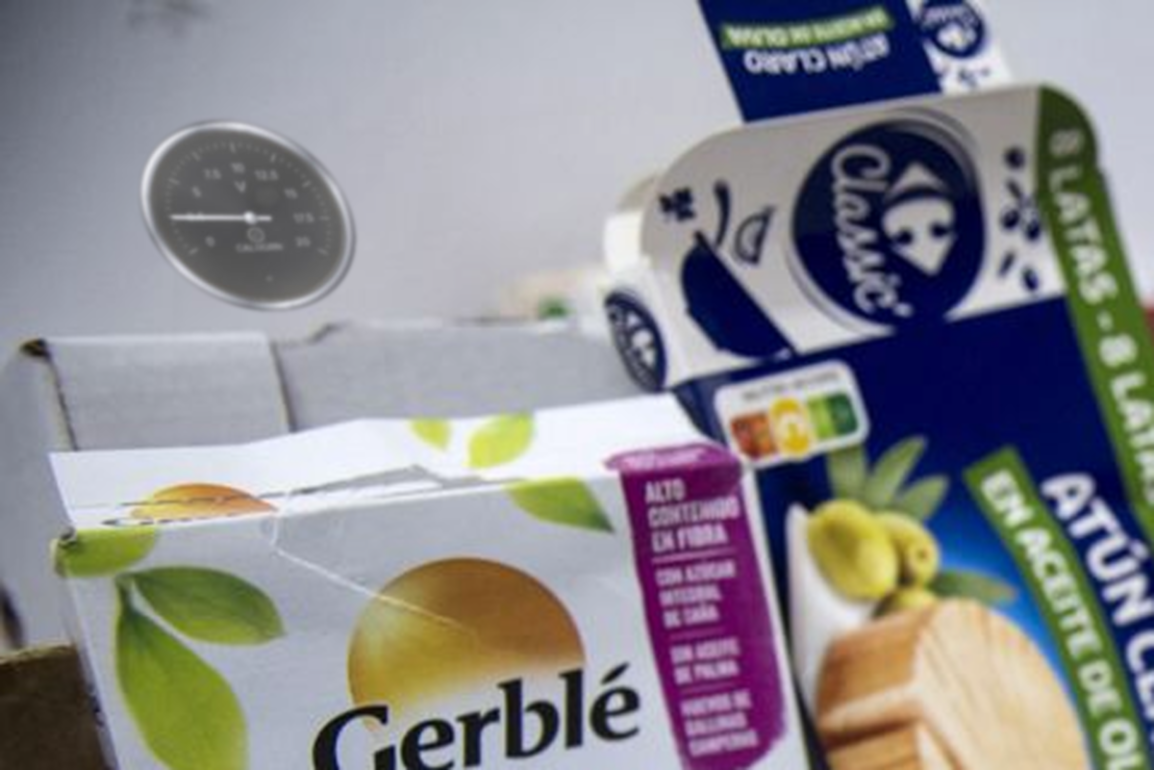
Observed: 2.5 V
